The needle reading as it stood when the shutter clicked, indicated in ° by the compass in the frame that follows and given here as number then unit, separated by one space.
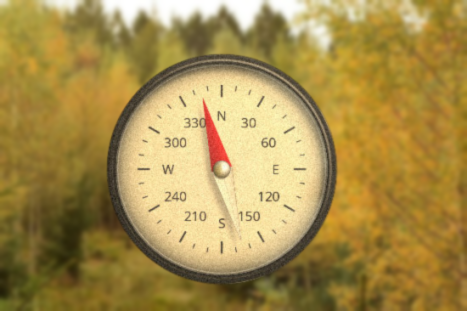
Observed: 345 °
